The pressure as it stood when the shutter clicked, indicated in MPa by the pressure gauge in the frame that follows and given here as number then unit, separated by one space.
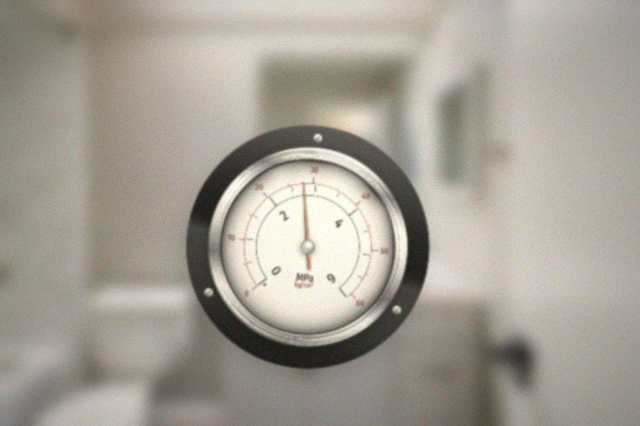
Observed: 2.75 MPa
